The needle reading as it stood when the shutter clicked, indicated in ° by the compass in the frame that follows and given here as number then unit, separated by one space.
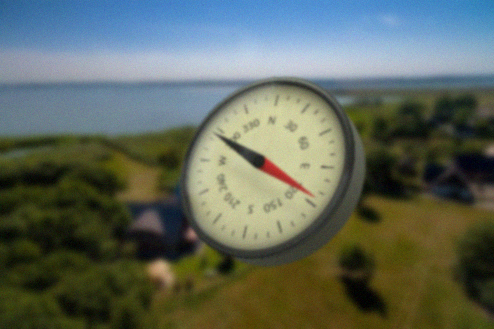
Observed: 115 °
